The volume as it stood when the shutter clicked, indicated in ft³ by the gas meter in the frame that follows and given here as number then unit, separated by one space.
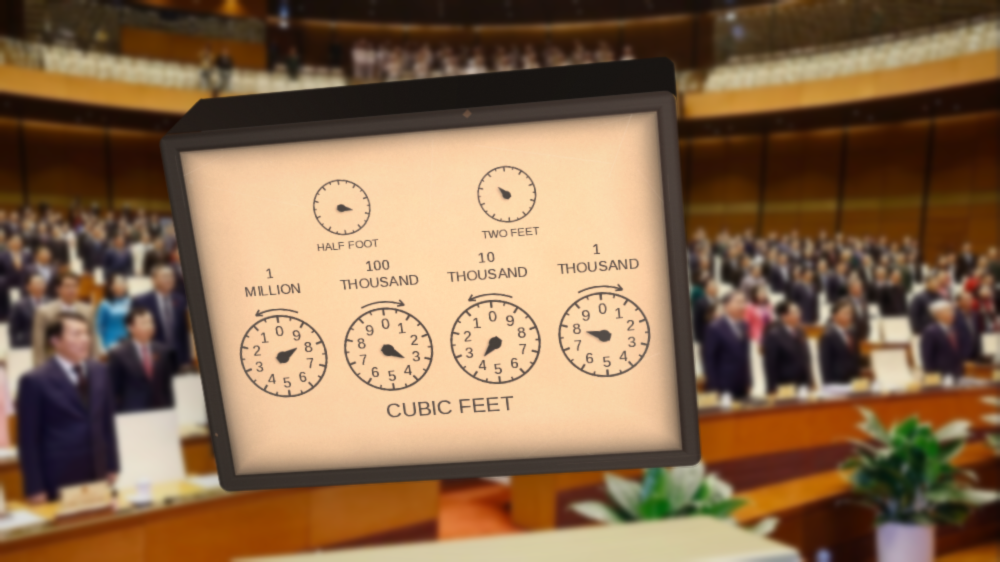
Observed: 833800 ft³
